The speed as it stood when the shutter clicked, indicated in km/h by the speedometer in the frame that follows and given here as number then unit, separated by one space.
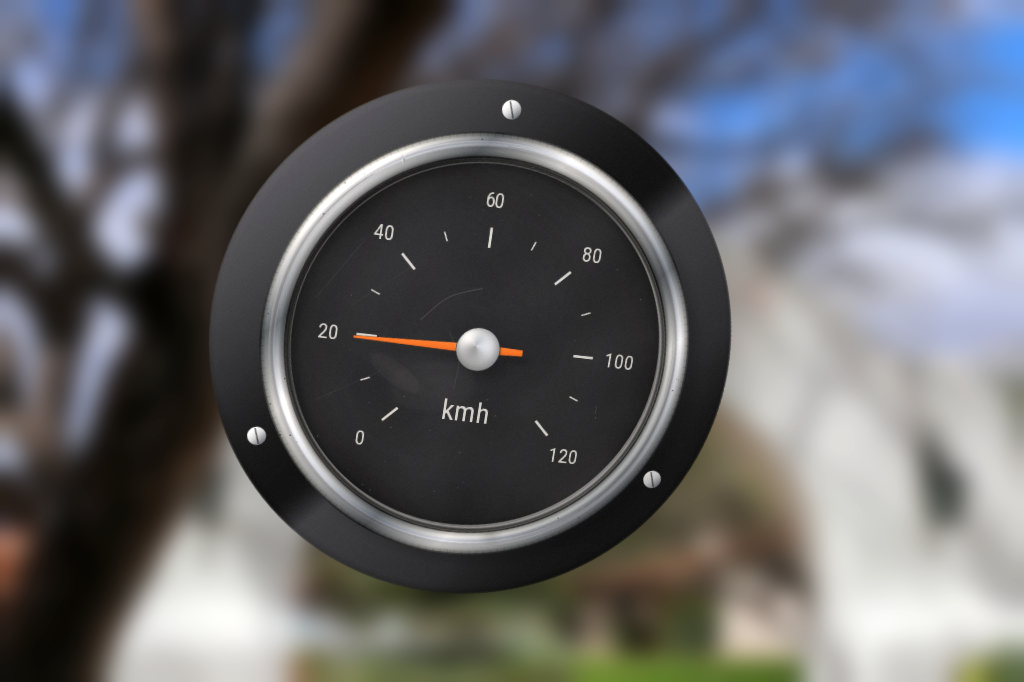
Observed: 20 km/h
